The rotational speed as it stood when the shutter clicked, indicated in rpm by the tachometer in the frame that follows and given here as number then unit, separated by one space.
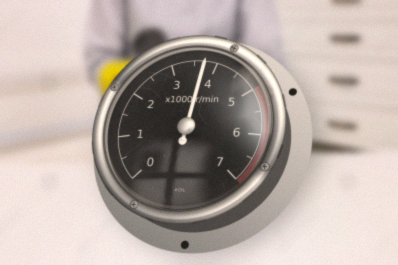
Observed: 3750 rpm
